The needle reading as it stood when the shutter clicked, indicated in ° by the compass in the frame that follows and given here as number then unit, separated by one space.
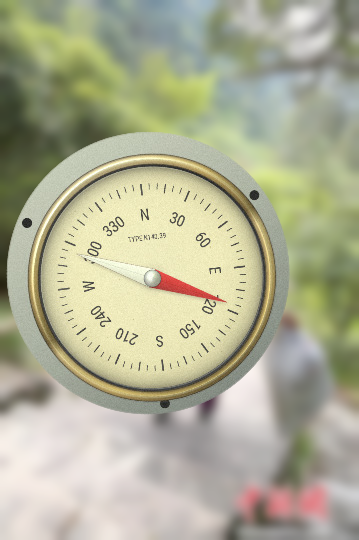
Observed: 115 °
